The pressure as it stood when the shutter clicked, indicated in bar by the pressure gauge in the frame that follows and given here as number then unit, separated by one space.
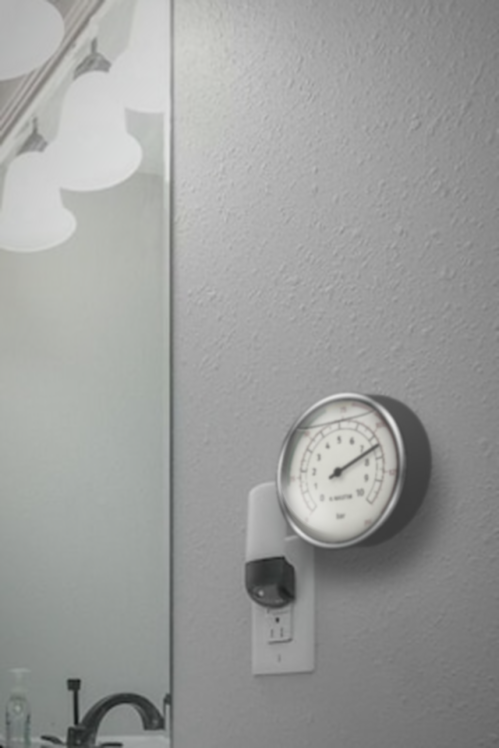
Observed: 7.5 bar
